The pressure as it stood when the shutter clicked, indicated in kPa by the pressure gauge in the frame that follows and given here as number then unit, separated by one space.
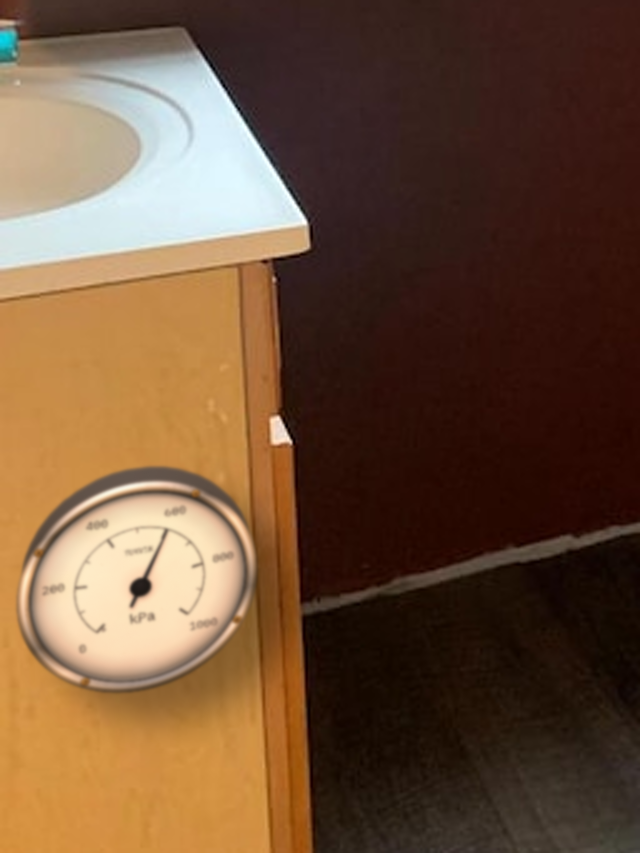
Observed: 600 kPa
